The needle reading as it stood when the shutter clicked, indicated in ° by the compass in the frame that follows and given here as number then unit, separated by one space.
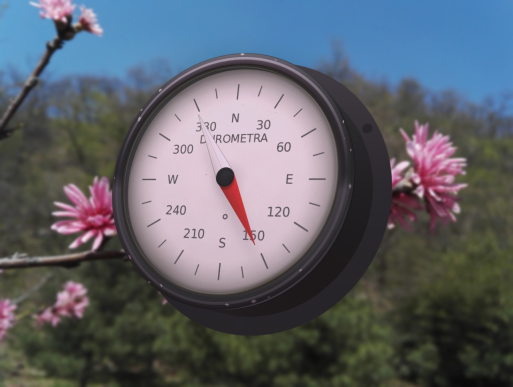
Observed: 150 °
